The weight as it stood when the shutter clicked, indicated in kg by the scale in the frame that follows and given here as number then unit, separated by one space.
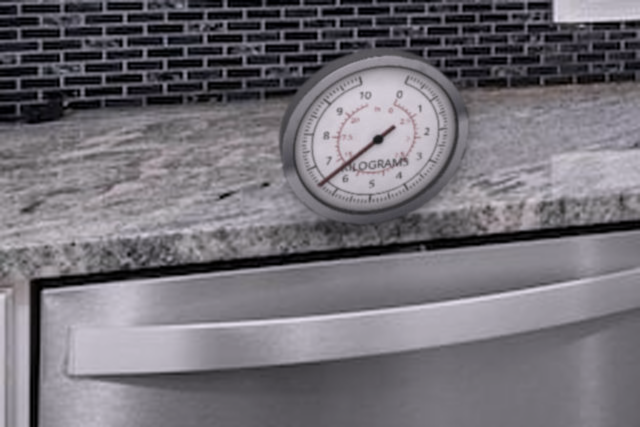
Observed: 6.5 kg
